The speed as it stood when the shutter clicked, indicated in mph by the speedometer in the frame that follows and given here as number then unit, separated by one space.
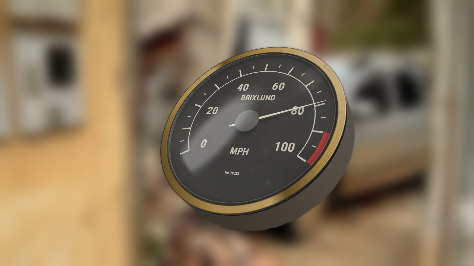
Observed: 80 mph
